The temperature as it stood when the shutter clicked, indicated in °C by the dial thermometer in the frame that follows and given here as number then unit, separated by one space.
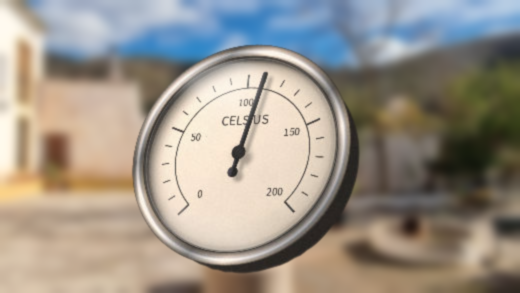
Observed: 110 °C
